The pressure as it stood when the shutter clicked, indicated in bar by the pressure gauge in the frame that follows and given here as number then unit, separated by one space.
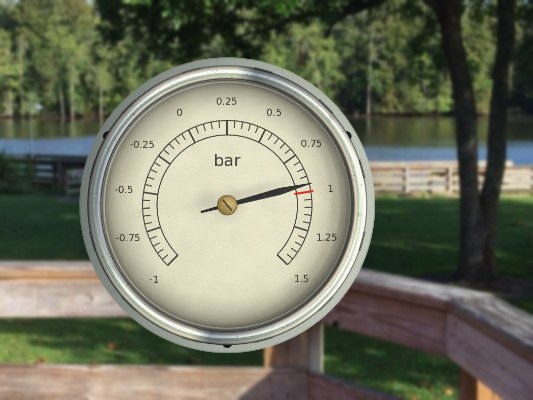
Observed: 0.95 bar
